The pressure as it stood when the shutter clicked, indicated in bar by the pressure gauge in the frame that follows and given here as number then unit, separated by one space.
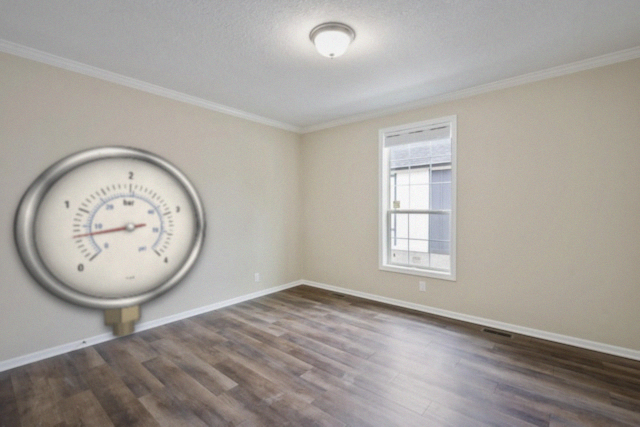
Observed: 0.5 bar
